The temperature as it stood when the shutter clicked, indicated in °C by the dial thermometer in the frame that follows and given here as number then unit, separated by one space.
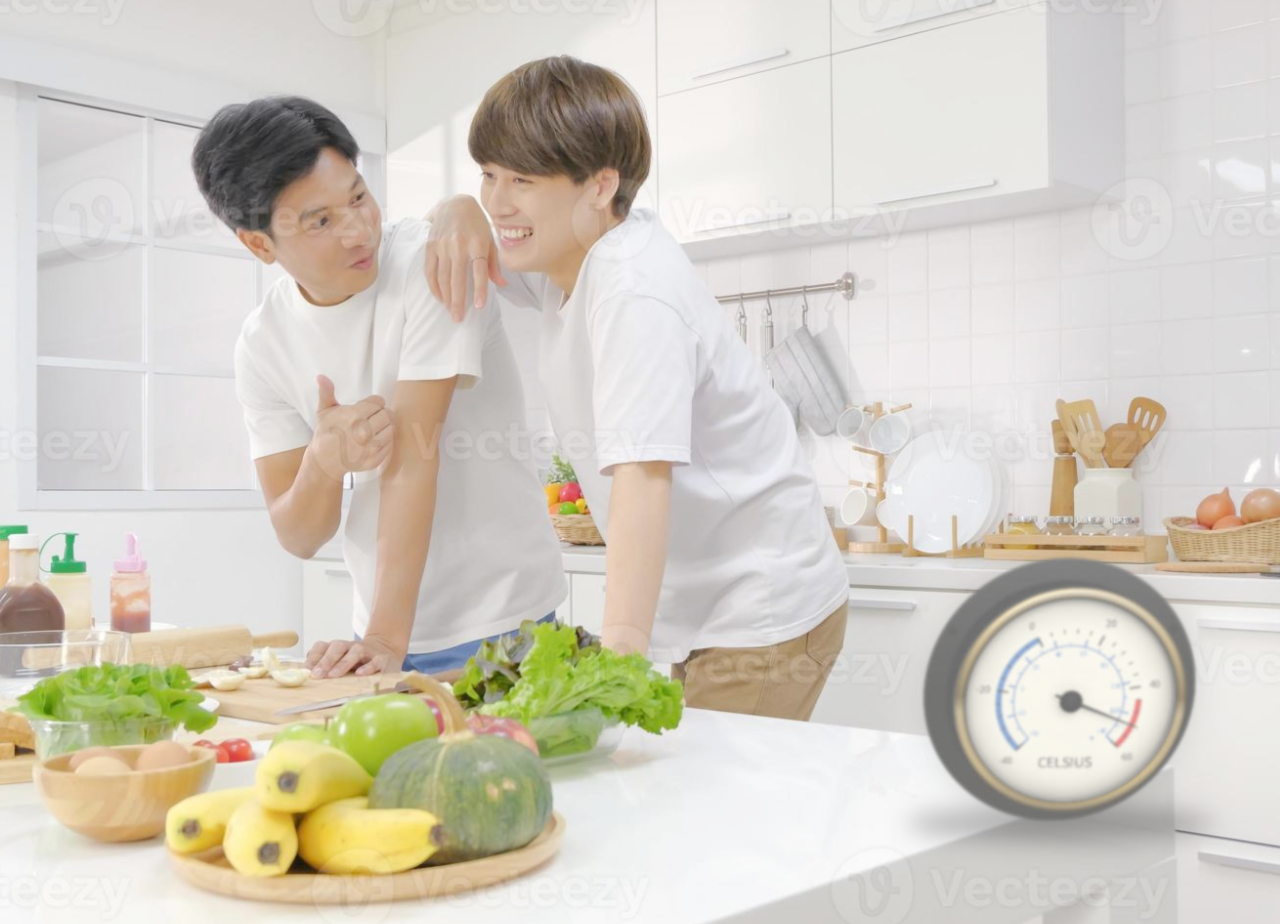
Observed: 52 °C
